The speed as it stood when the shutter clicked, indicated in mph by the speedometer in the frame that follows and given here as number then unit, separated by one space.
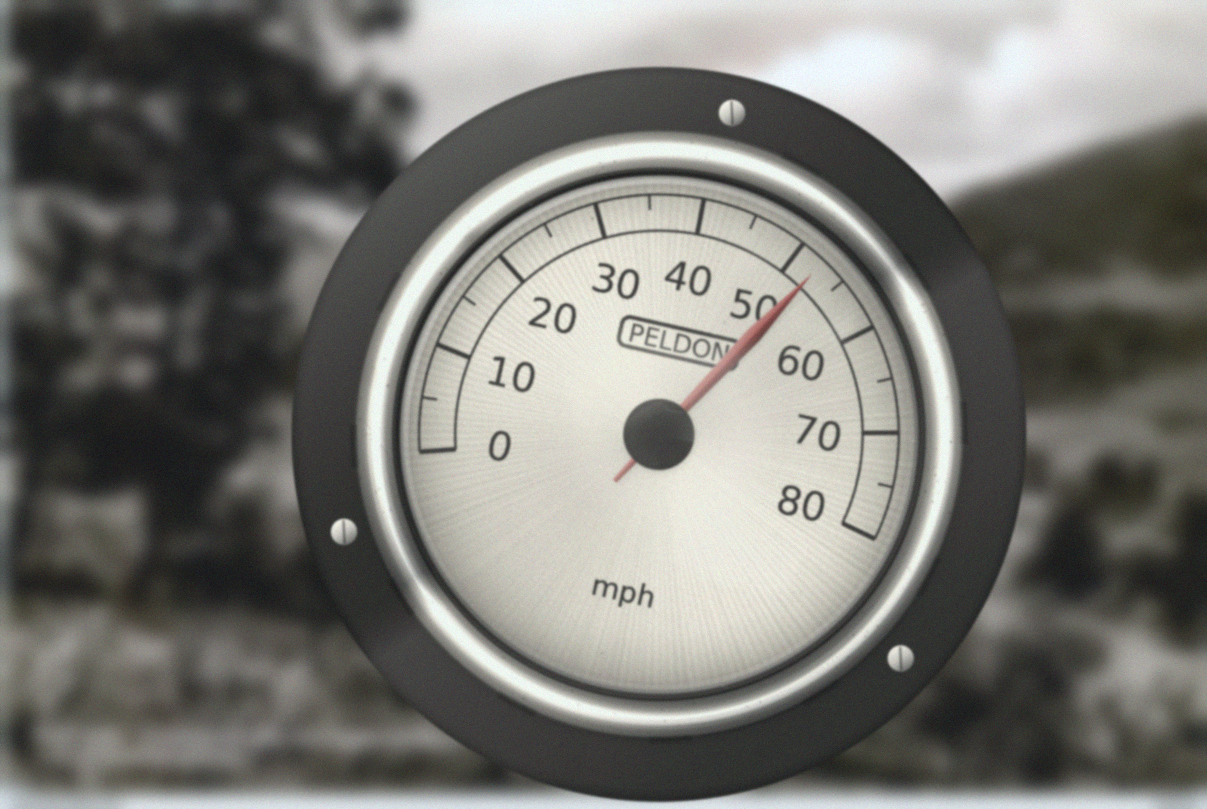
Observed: 52.5 mph
